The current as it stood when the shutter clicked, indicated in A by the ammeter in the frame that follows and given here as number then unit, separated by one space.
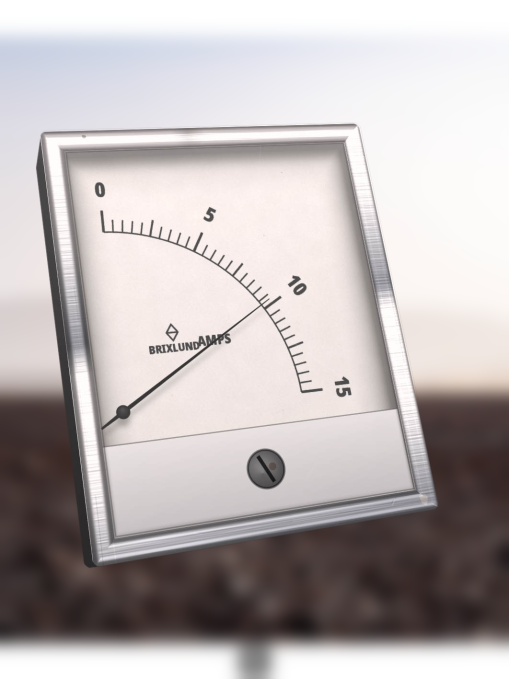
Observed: 9.75 A
